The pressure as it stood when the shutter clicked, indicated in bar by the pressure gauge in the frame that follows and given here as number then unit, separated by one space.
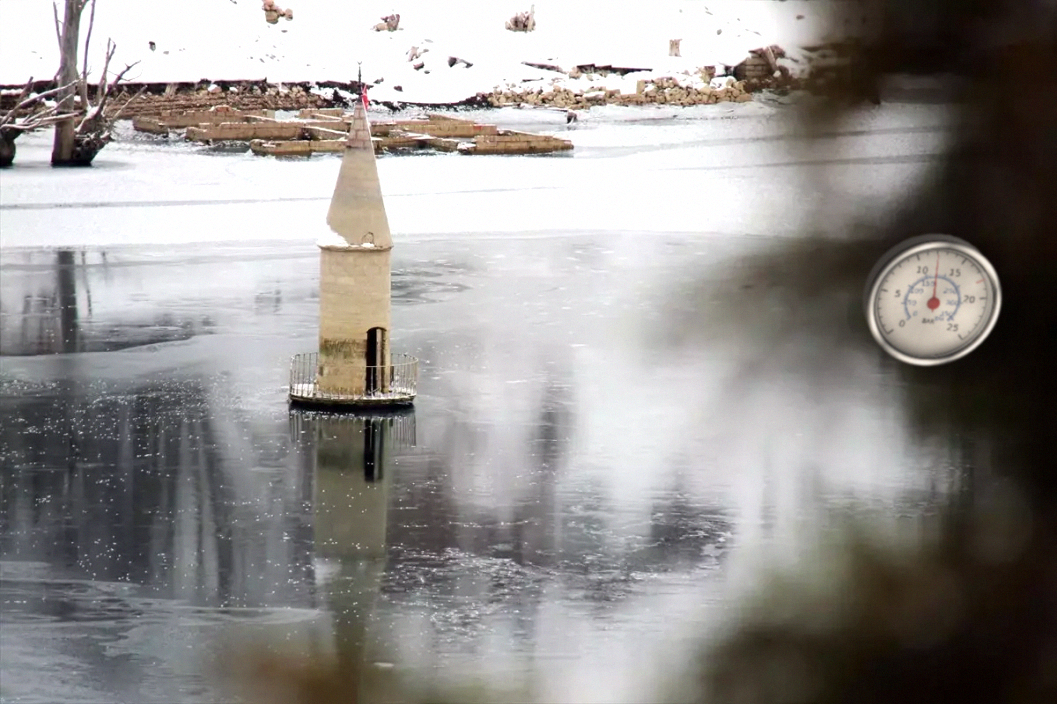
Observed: 12 bar
